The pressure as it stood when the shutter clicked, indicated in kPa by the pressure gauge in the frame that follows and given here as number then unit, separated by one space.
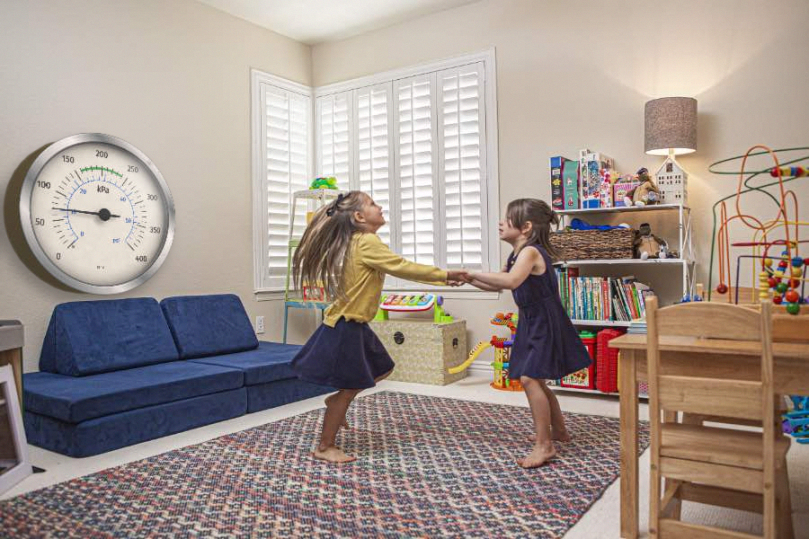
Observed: 70 kPa
